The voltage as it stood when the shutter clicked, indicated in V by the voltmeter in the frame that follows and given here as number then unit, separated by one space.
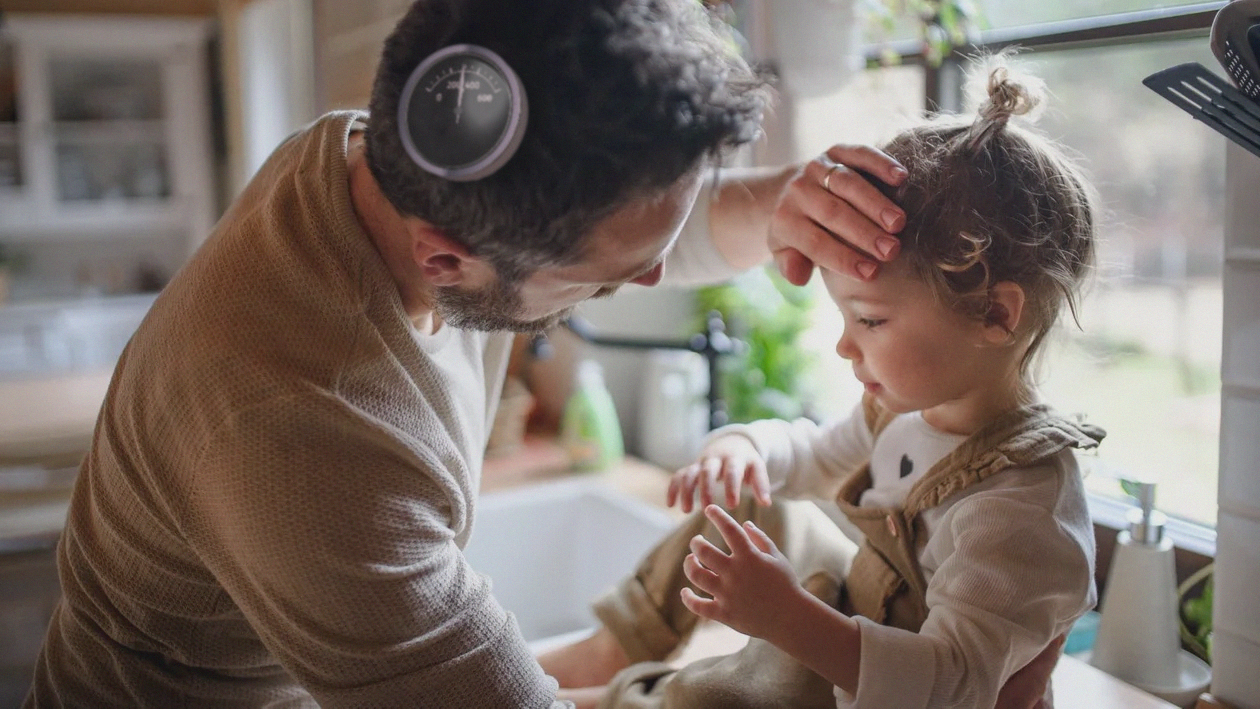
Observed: 300 V
